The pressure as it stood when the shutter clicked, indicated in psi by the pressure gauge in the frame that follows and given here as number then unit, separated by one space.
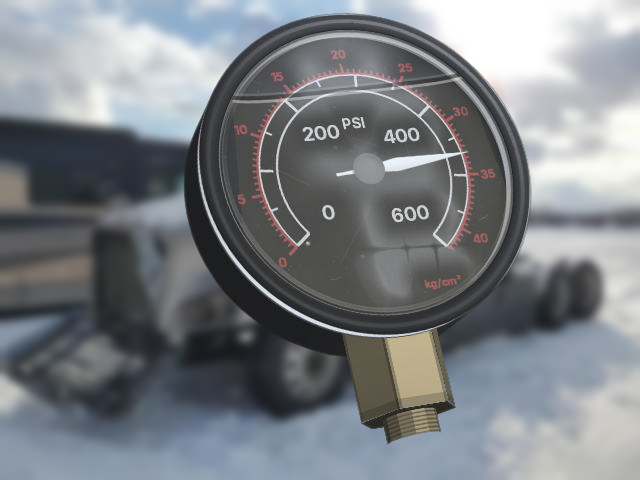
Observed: 475 psi
